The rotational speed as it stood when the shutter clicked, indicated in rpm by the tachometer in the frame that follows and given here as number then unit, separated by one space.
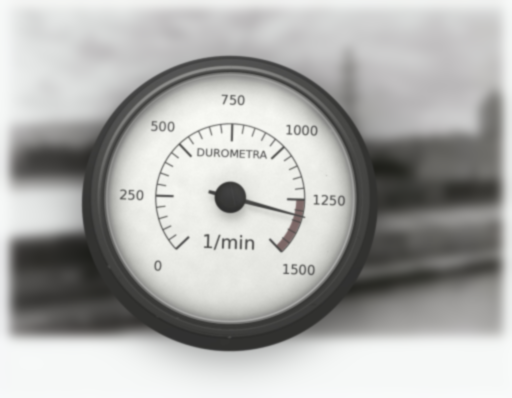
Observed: 1325 rpm
